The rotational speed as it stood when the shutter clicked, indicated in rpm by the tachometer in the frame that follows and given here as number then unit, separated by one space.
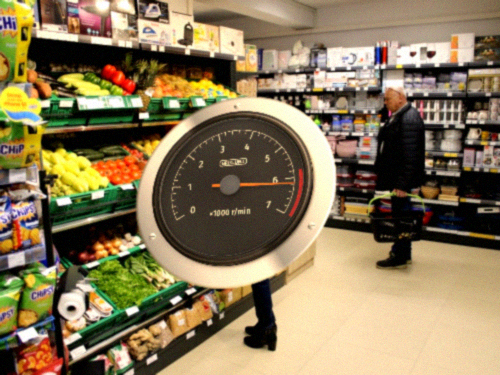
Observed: 6200 rpm
